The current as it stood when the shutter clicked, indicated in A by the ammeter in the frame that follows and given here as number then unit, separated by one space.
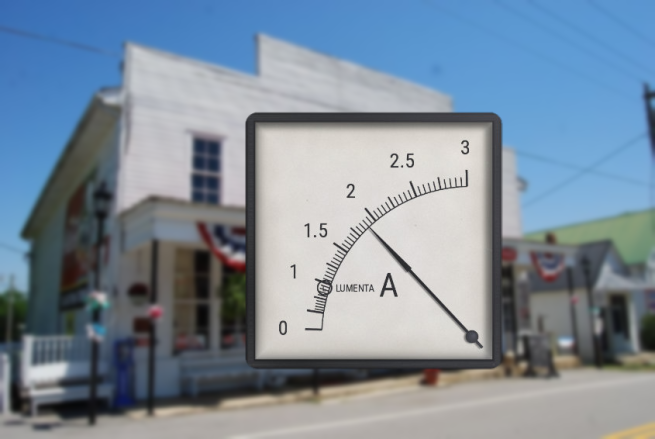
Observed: 1.9 A
